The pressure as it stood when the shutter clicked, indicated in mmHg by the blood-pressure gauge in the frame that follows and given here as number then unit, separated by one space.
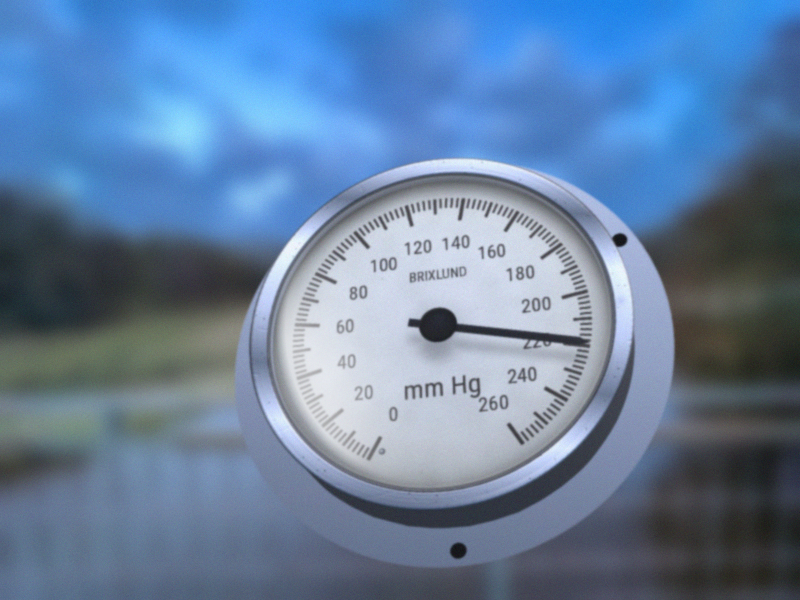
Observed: 220 mmHg
